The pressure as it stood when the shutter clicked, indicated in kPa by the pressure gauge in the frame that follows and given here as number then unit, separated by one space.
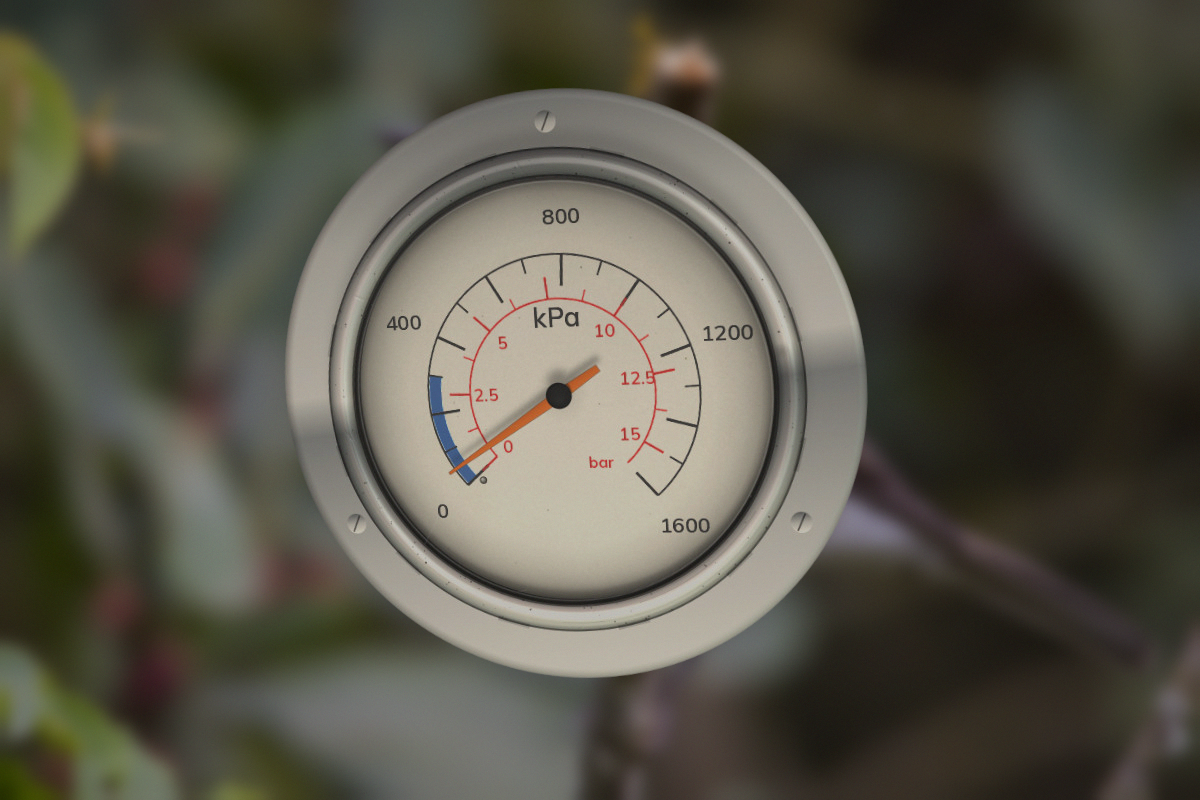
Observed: 50 kPa
